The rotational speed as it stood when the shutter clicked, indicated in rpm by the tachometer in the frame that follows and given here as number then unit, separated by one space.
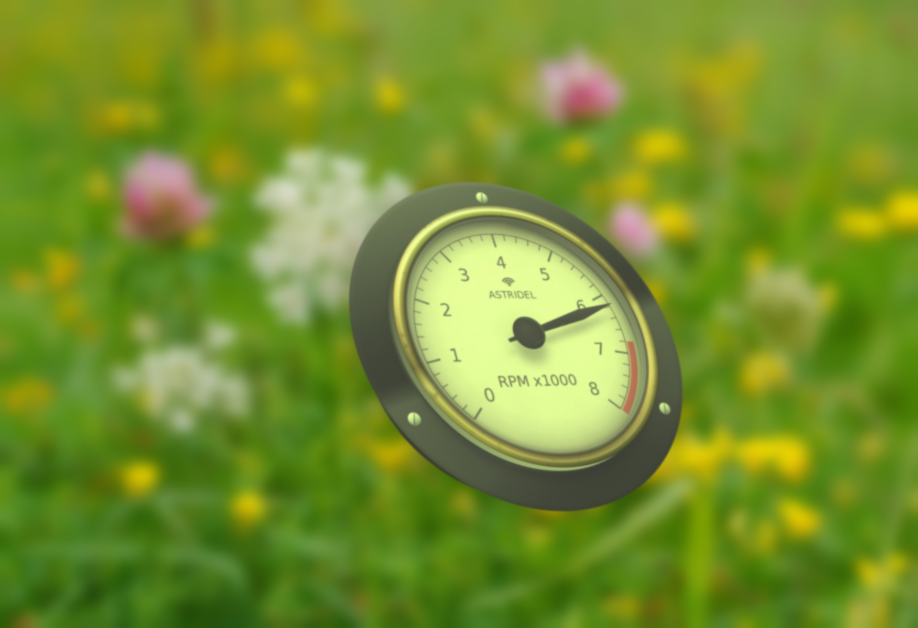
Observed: 6200 rpm
